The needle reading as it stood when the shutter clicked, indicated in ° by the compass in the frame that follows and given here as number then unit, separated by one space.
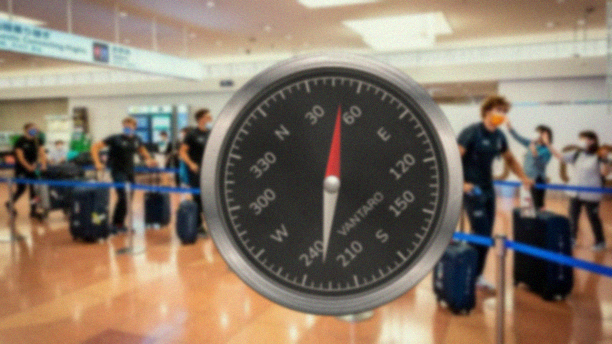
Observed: 50 °
